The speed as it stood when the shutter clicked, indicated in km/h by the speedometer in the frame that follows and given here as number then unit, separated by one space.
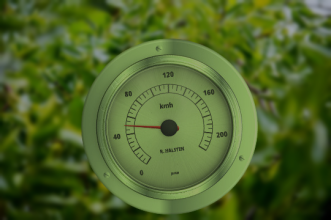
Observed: 50 km/h
